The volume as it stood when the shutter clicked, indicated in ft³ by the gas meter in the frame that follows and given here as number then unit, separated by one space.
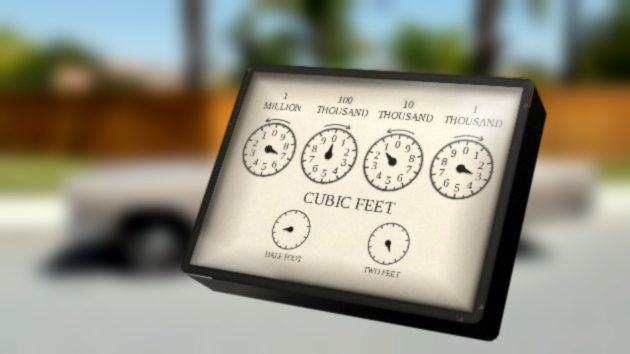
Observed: 701300 ft³
